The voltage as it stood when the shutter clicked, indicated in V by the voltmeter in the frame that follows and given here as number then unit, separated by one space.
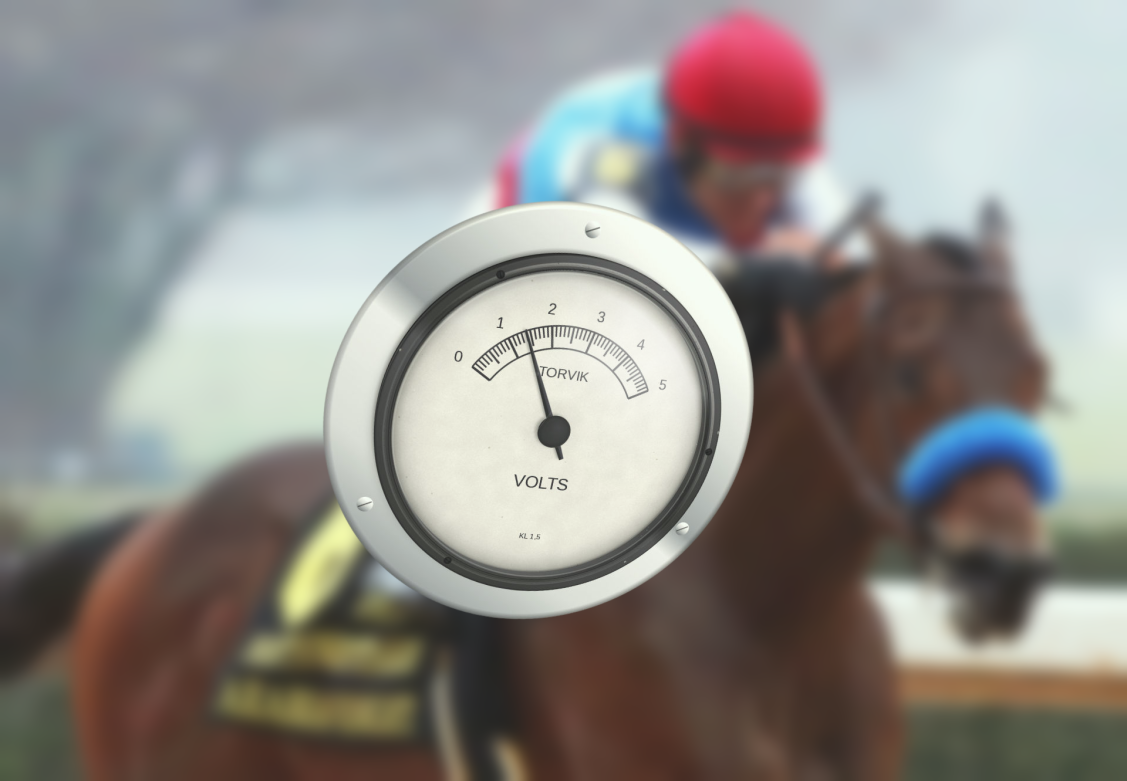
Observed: 1.4 V
